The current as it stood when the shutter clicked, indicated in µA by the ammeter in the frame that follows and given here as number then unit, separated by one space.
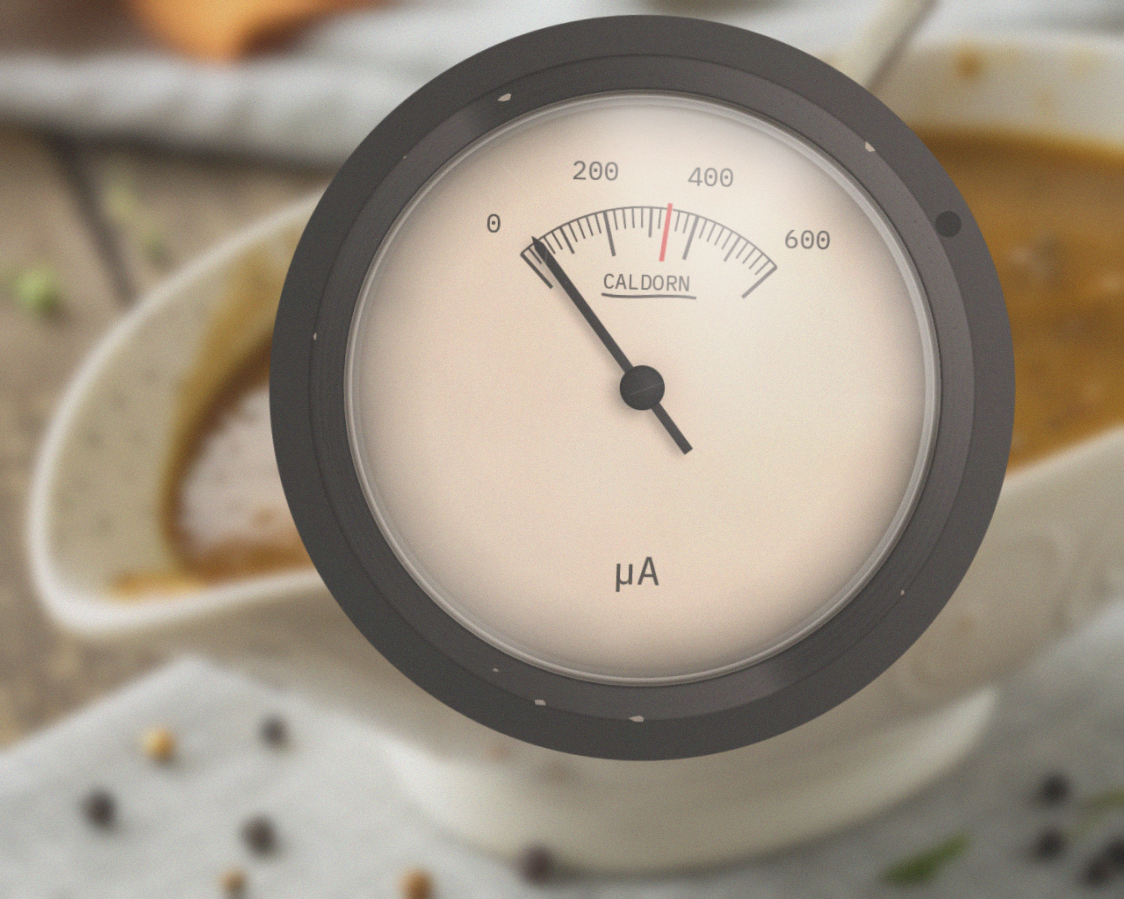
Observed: 40 µA
